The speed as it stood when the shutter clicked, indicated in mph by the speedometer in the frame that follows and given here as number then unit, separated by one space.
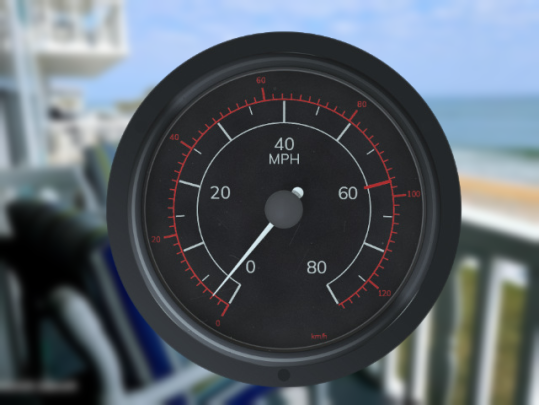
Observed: 2.5 mph
